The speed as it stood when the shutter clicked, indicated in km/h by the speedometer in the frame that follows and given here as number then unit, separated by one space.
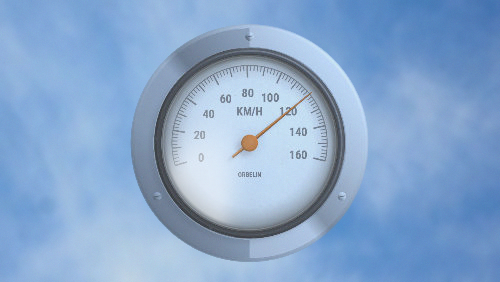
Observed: 120 km/h
